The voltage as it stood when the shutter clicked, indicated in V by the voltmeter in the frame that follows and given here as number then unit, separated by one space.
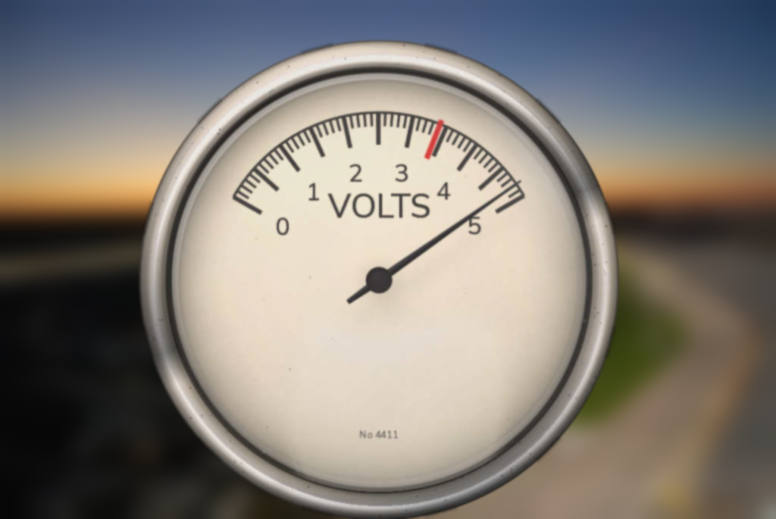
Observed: 4.8 V
